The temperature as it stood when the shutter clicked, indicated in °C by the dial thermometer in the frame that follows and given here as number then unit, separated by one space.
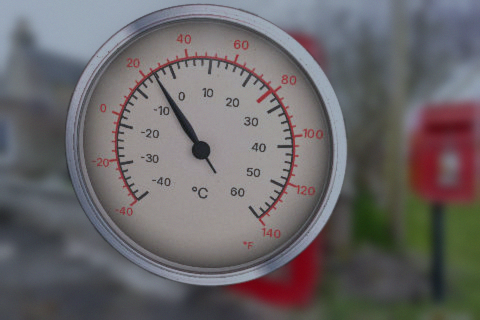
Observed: -4 °C
